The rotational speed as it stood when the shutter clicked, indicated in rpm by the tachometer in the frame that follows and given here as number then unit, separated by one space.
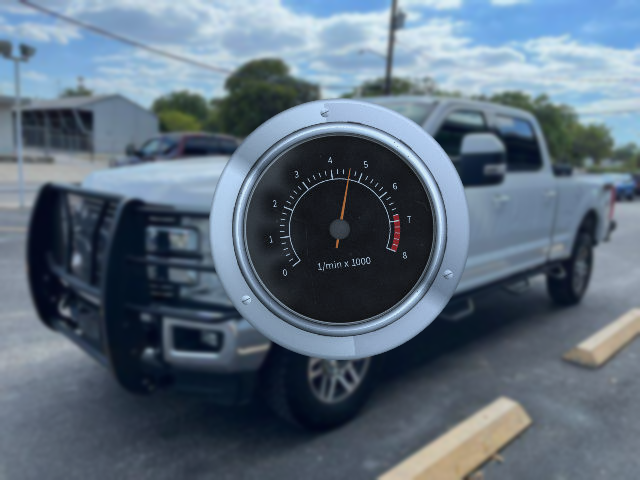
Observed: 4600 rpm
